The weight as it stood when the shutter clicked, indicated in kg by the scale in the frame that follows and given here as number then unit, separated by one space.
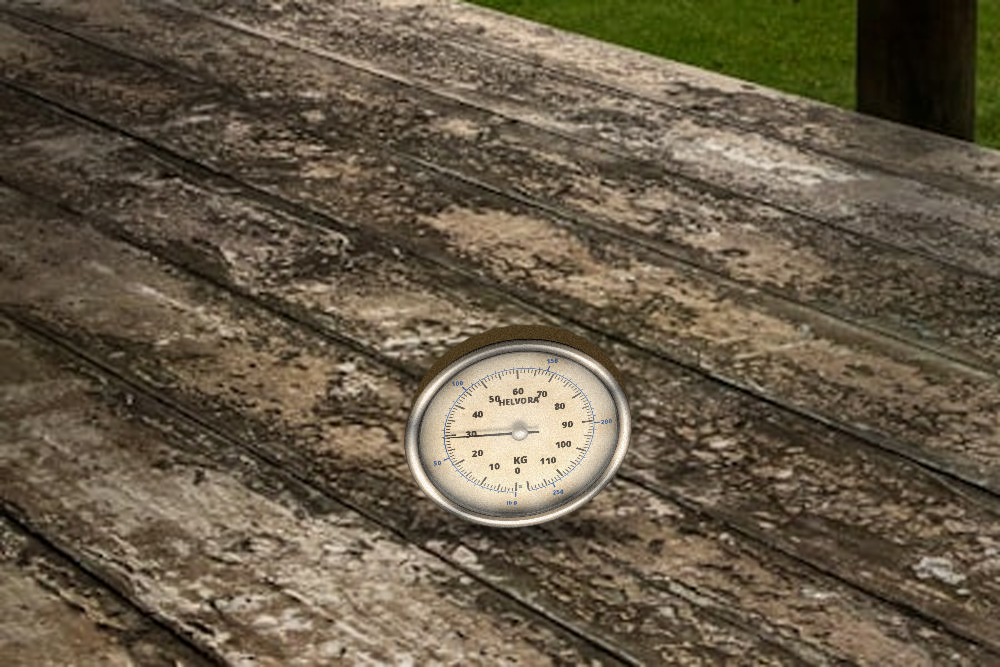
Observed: 30 kg
